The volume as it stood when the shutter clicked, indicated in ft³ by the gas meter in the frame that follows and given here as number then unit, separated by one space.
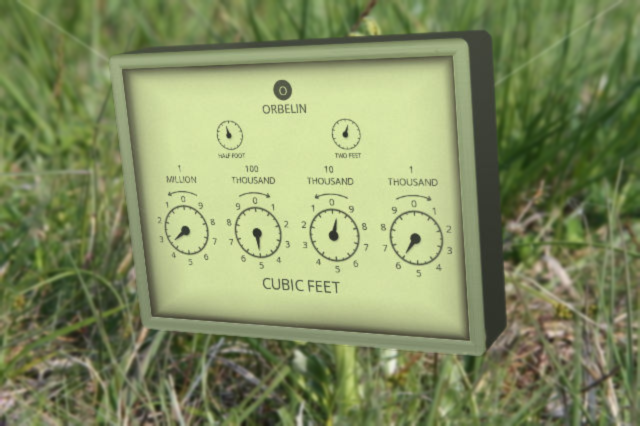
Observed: 349600 ft³
